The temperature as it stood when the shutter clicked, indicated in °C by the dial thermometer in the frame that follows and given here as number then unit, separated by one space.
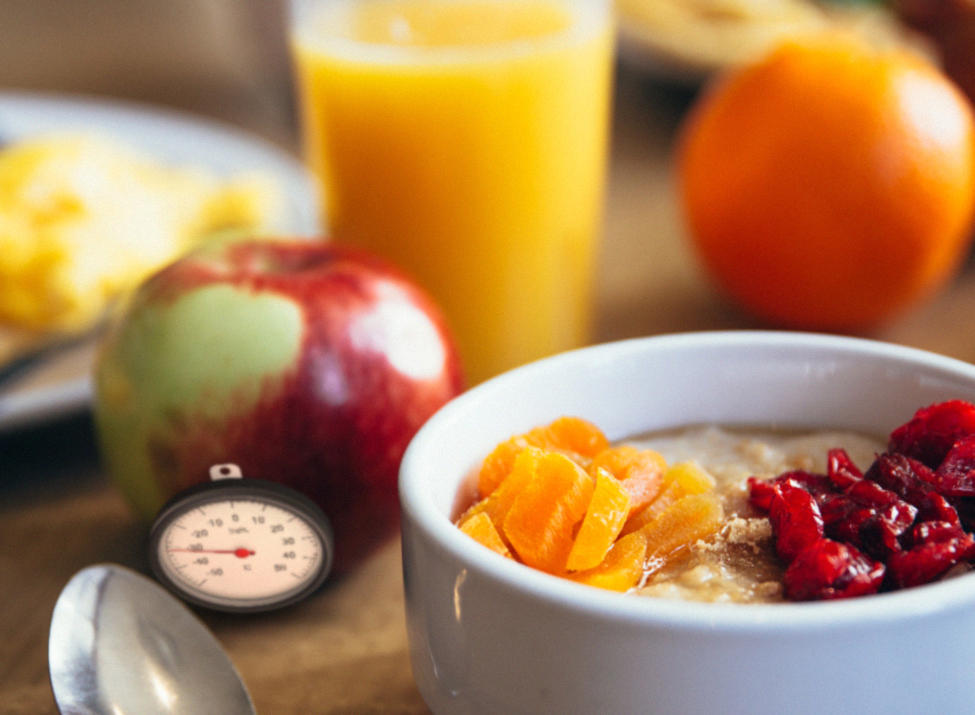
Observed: -30 °C
